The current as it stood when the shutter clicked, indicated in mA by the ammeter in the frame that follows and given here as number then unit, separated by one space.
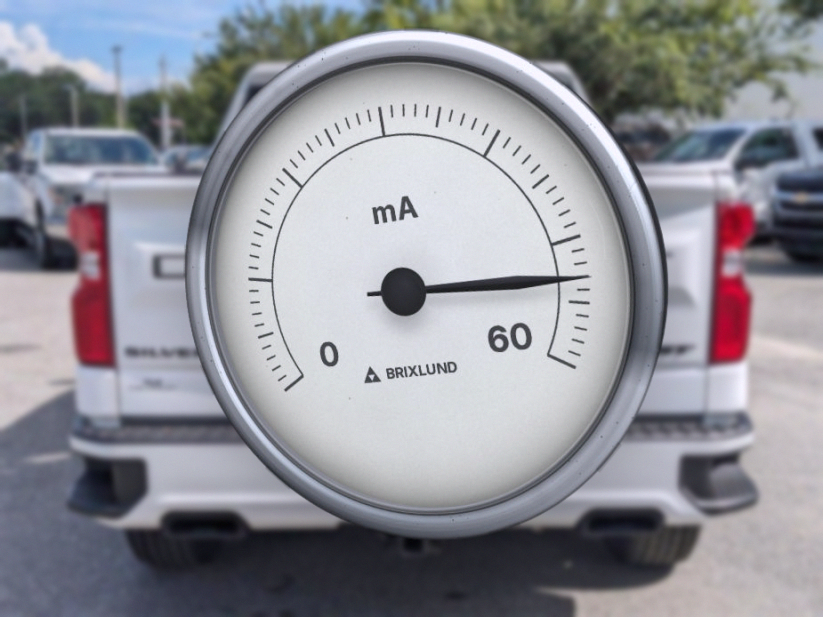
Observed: 53 mA
